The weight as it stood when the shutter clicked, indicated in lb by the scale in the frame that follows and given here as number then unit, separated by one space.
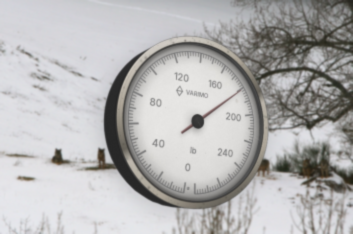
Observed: 180 lb
